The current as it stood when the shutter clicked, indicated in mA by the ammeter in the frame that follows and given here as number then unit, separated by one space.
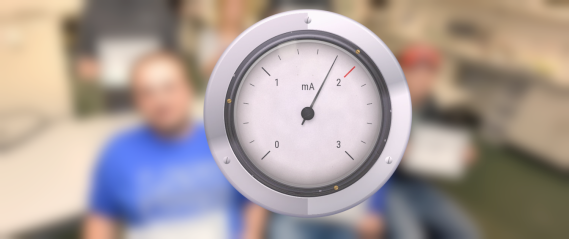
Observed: 1.8 mA
